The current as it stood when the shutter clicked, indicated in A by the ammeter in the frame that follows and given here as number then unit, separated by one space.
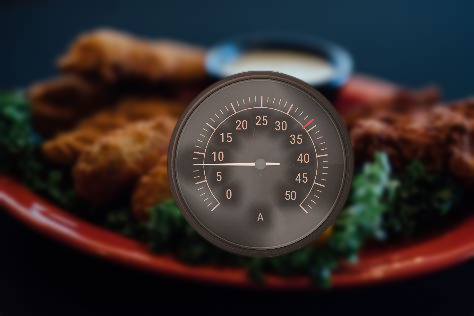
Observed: 8 A
